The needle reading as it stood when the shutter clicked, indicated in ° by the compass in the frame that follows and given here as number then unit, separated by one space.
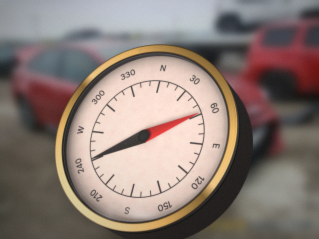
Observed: 60 °
